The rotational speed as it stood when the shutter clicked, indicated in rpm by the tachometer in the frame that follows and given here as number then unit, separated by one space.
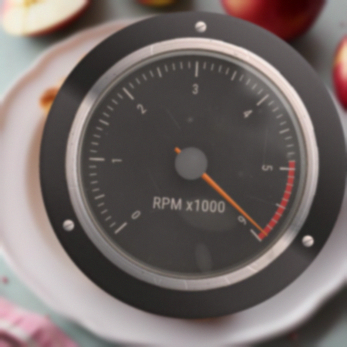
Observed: 5900 rpm
